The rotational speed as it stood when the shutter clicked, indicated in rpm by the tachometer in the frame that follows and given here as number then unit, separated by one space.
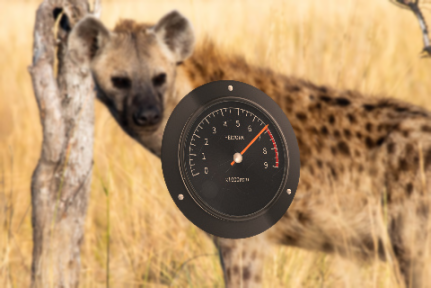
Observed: 6750 rpm
